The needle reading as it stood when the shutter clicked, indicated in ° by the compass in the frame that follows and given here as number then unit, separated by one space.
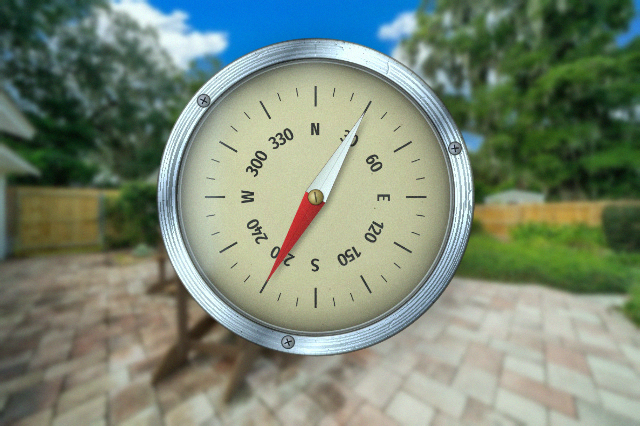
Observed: 210 °
